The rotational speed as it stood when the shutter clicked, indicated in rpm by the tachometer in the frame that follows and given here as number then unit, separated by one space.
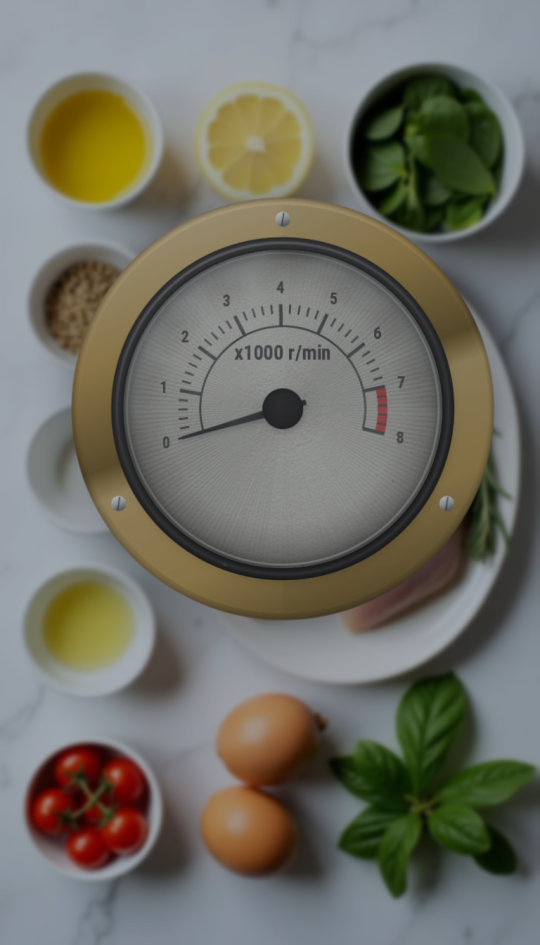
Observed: 0 rpm
